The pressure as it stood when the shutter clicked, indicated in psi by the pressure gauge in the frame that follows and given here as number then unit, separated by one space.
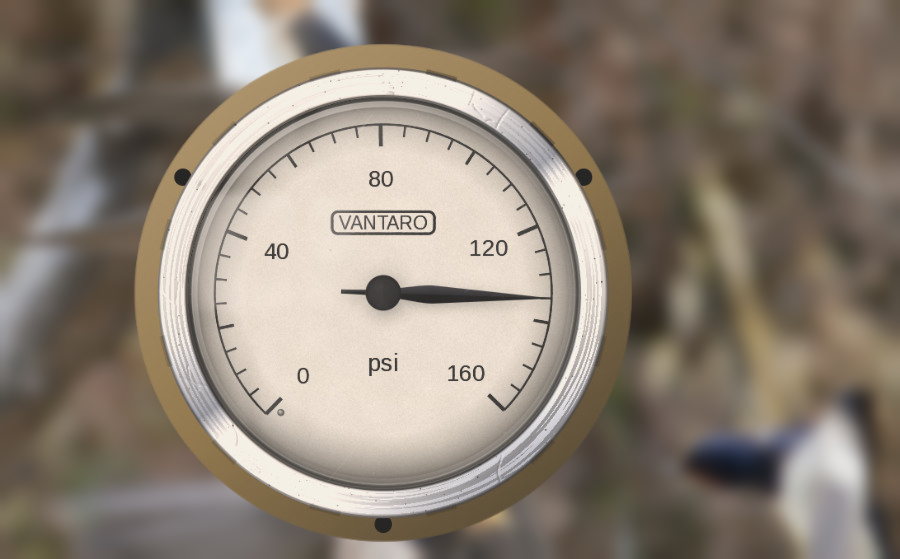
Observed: 135 psi
